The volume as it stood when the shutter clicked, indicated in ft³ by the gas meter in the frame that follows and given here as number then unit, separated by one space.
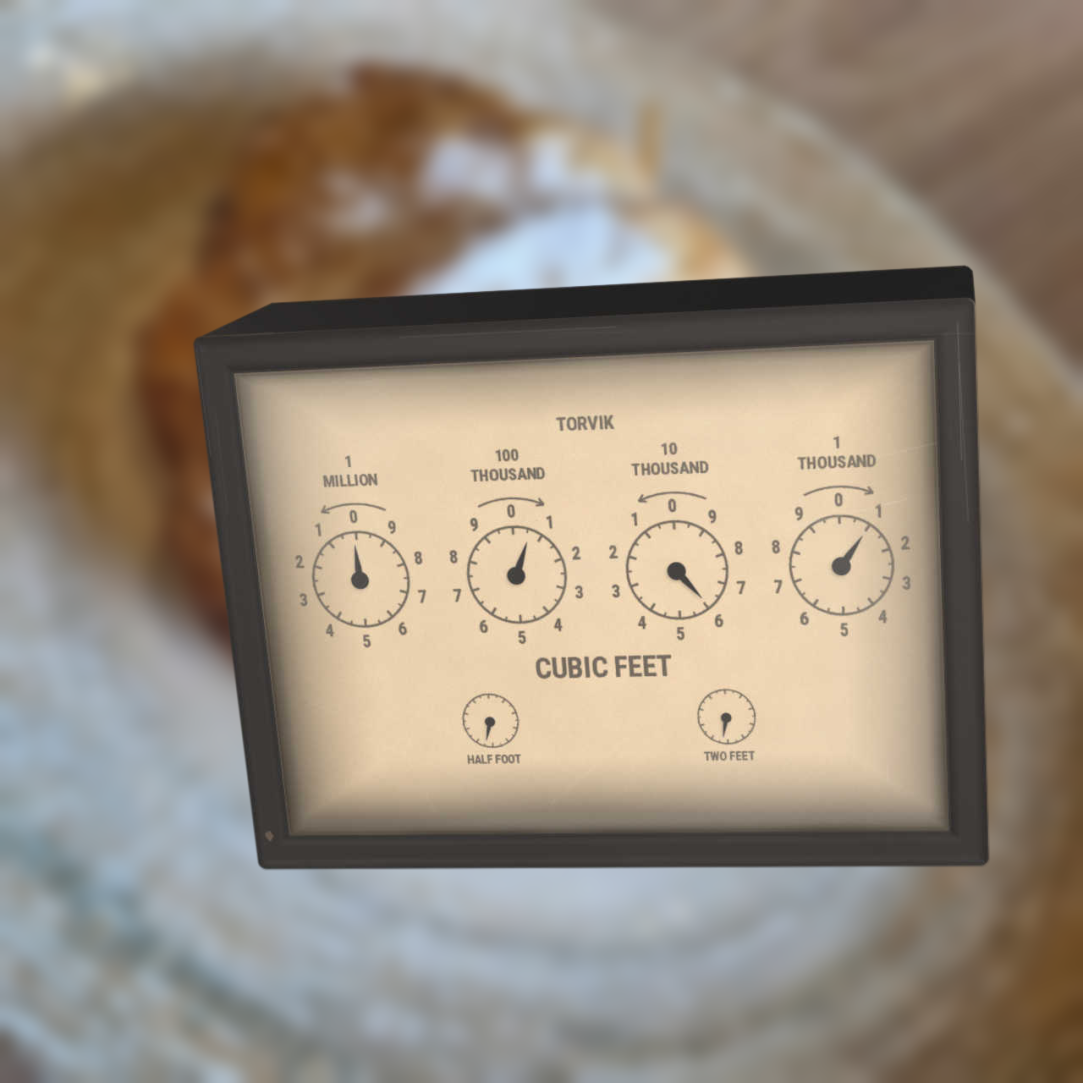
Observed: 6100 ft³
